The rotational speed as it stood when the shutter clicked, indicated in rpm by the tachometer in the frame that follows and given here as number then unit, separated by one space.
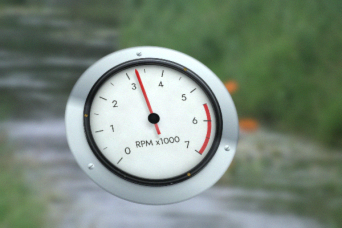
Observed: 3250 rpm
